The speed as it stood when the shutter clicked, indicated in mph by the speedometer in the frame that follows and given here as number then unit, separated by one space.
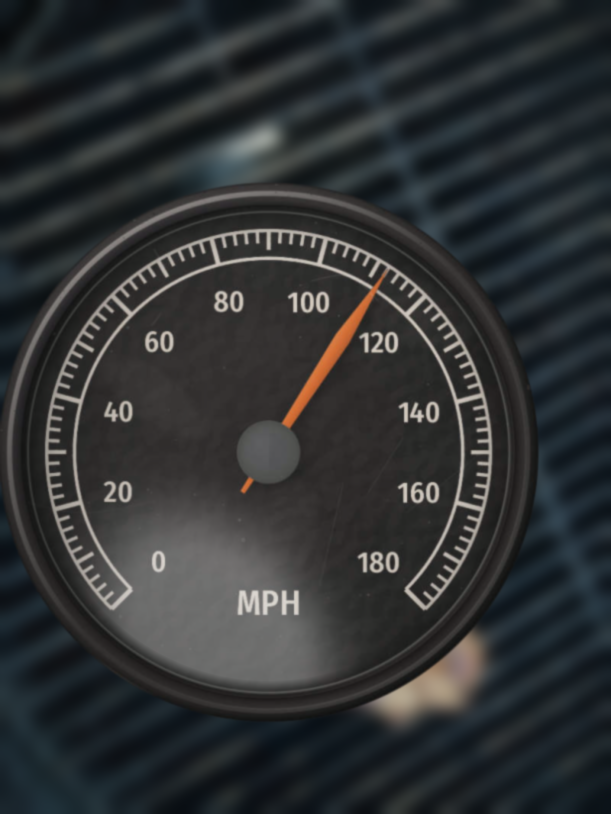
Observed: 112 mph
